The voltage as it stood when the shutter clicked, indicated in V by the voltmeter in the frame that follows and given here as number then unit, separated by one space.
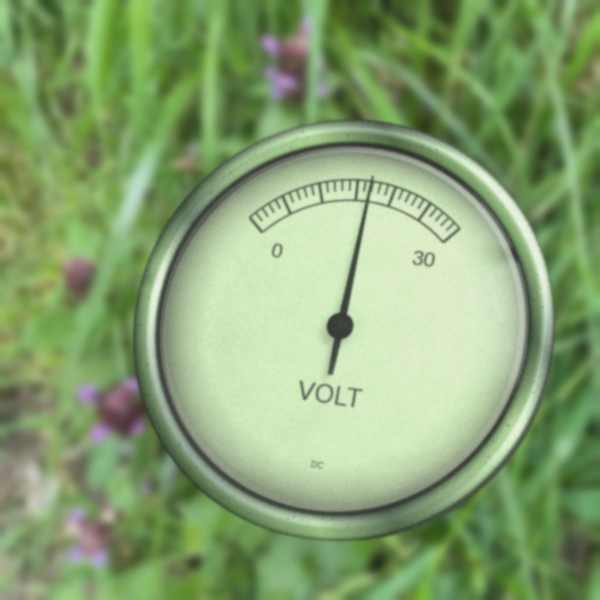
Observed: 17 V
